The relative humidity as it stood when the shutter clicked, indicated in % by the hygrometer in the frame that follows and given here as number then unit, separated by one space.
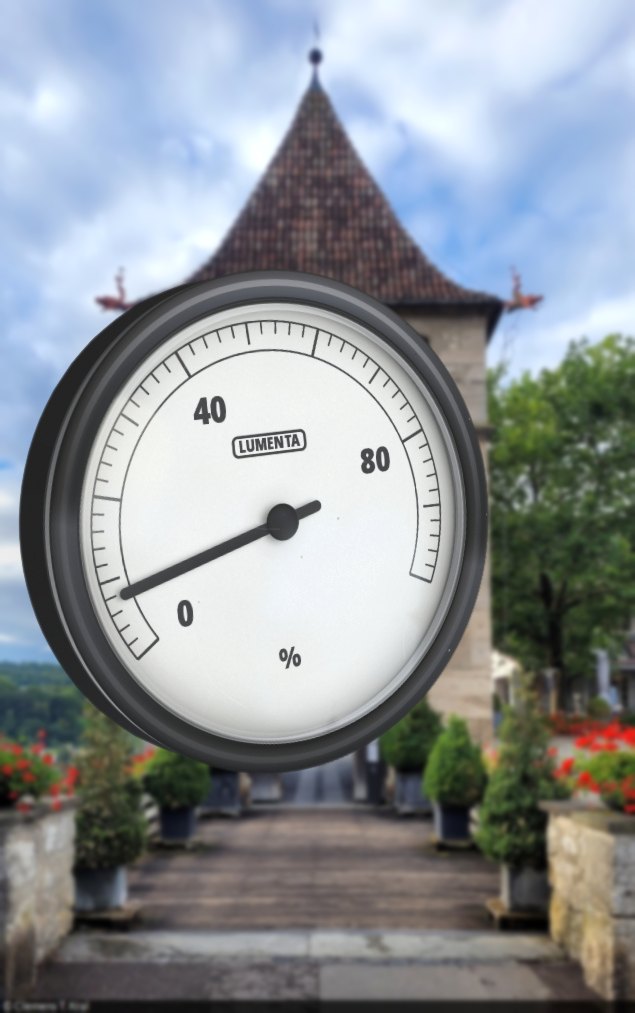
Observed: 8 %
